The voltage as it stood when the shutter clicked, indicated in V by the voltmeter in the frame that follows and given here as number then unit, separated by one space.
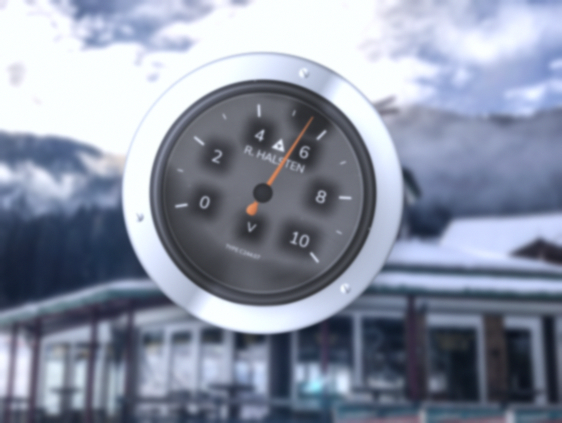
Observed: 5.5 V
